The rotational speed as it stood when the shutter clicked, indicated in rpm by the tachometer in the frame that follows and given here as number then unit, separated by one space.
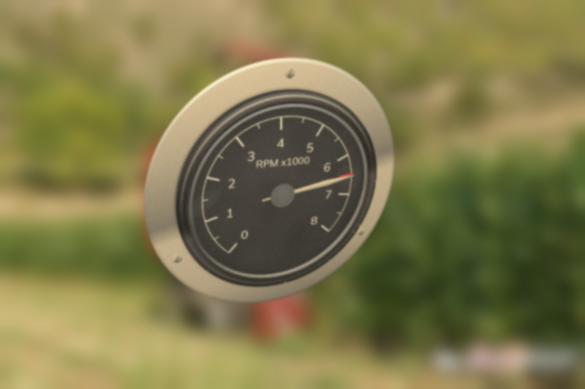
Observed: 6500 rpm
